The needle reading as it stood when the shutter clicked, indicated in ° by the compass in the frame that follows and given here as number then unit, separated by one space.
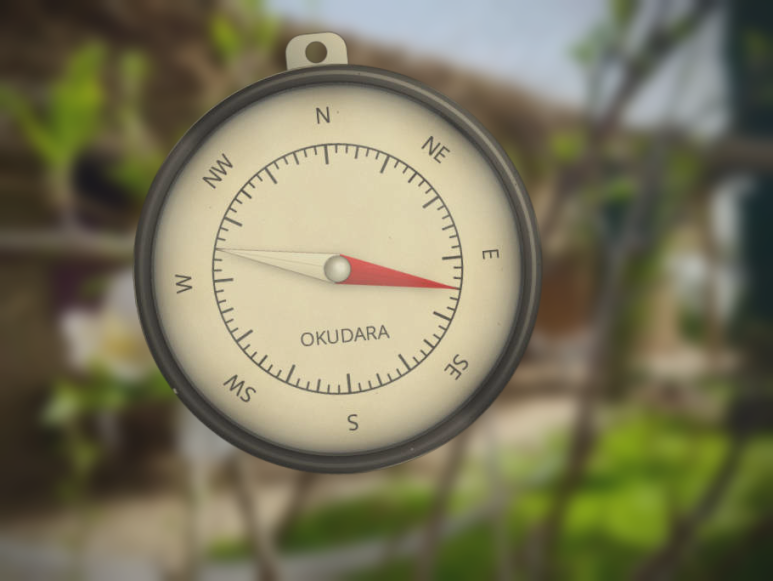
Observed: 105 °
